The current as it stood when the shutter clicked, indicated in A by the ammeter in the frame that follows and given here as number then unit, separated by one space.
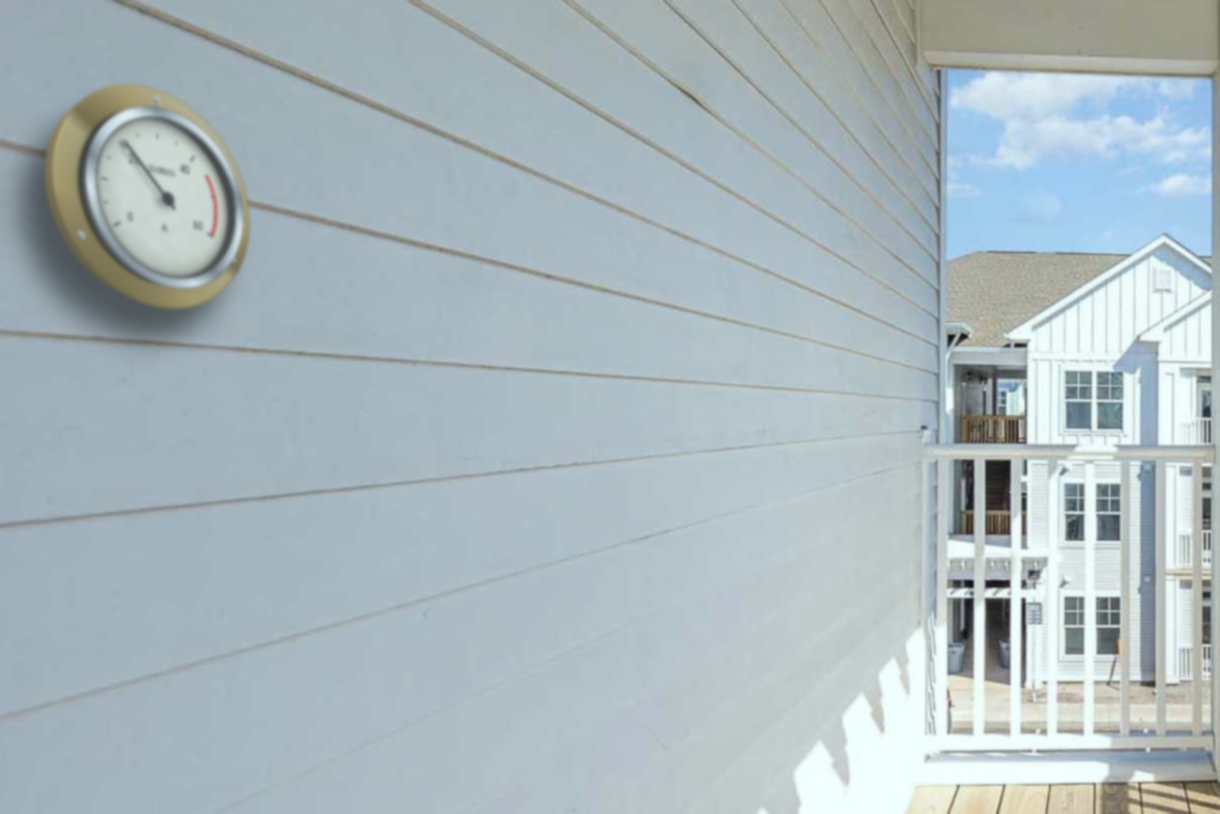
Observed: 20 A
